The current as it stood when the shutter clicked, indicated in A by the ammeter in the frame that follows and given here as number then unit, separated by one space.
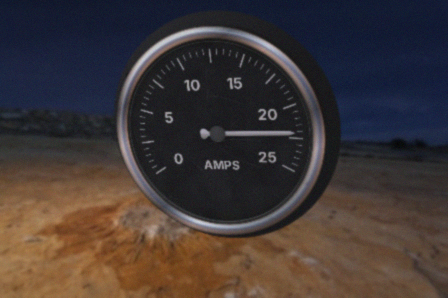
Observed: 22 A
